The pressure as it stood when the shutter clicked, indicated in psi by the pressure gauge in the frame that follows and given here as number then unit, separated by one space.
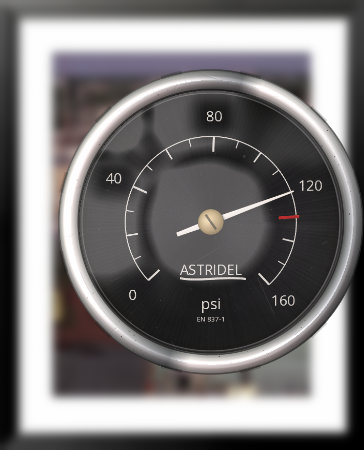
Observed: 120 psi
